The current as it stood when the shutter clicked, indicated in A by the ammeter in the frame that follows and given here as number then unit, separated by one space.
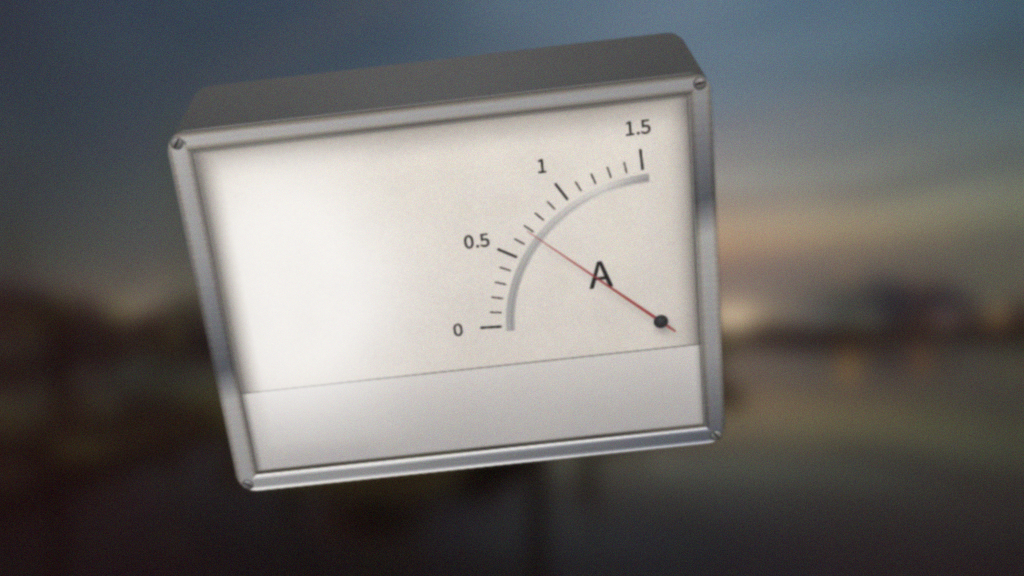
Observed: 0.7 A
